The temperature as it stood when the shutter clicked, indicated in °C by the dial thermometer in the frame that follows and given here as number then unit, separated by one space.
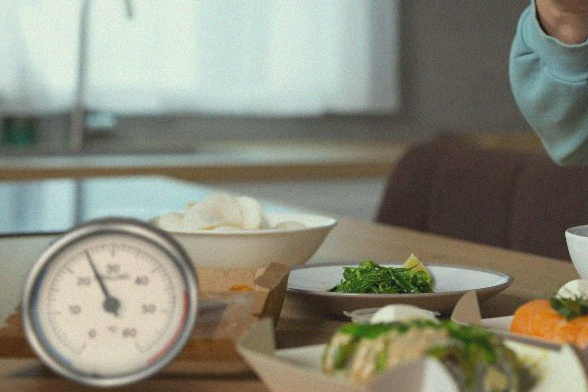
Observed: 25 °C
